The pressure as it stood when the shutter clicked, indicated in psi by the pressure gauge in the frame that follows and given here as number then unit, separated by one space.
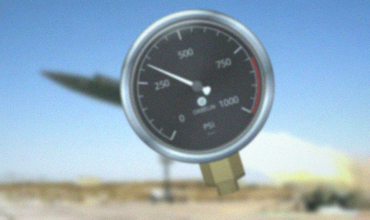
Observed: 325 psi
